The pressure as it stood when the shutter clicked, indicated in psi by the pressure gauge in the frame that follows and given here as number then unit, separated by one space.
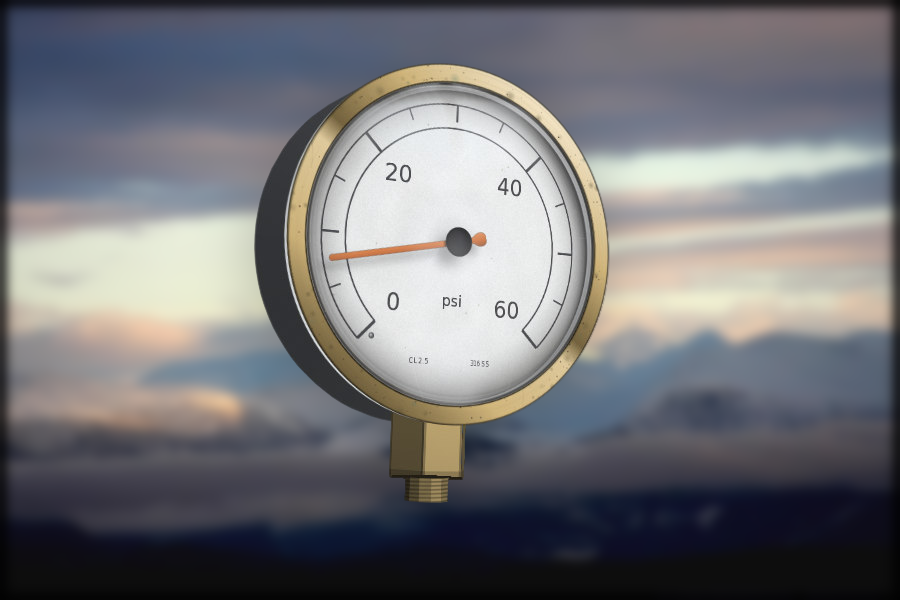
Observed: 7.5 psi
